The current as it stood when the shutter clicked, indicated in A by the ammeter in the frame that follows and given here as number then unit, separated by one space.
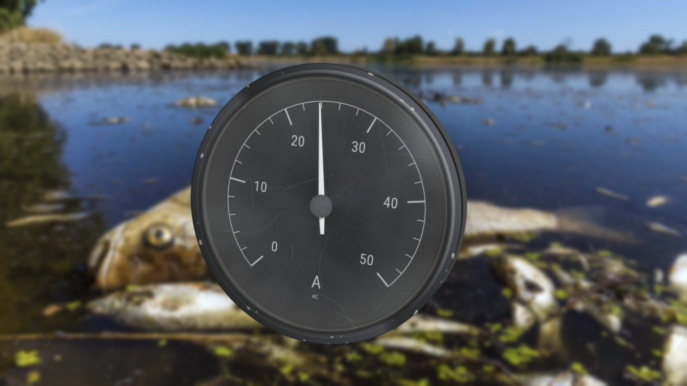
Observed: 24 A
